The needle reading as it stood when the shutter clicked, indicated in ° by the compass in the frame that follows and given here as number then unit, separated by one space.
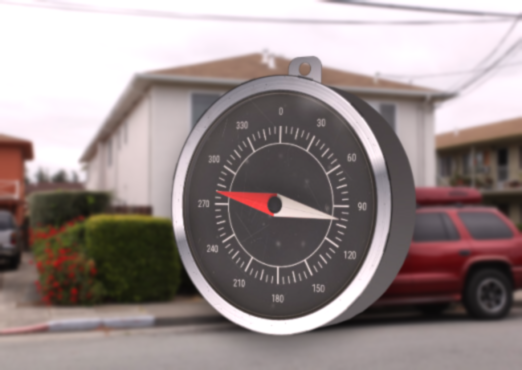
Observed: 280 °
